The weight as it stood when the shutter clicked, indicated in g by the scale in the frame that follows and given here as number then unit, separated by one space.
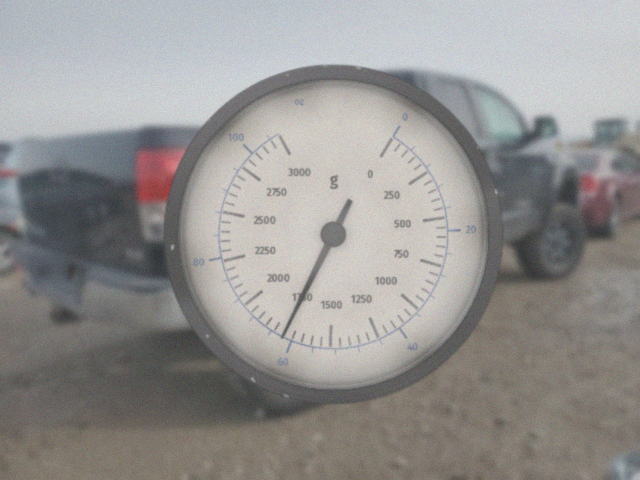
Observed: 1750 g
